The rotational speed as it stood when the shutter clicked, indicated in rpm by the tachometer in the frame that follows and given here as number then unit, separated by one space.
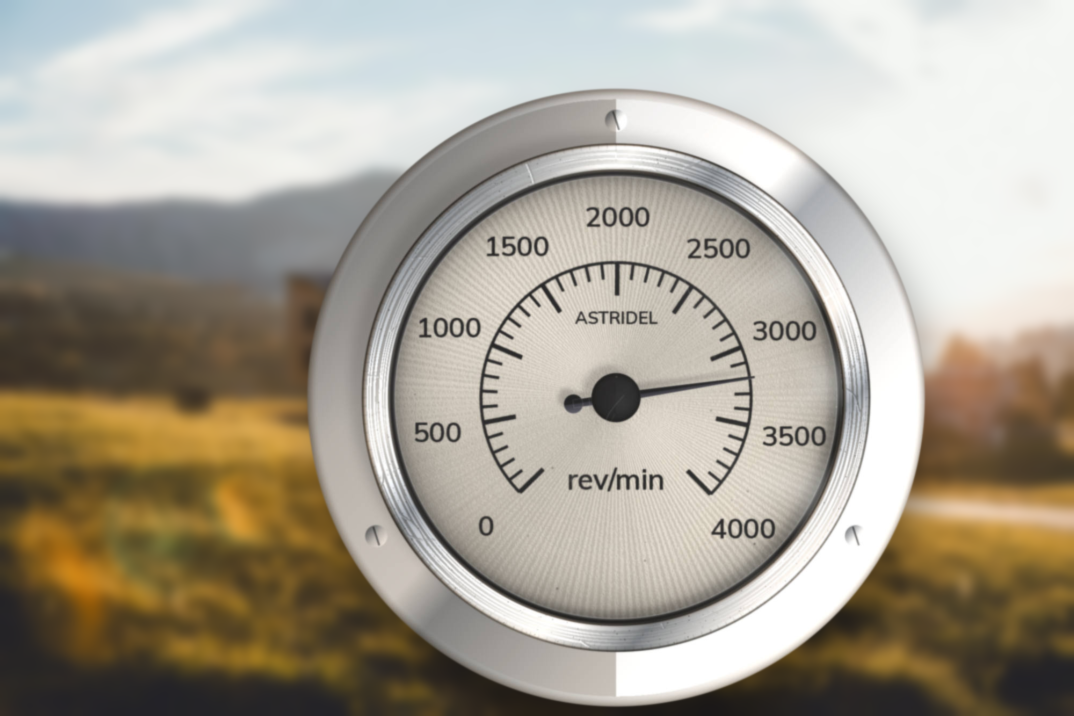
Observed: 3200 rpm
